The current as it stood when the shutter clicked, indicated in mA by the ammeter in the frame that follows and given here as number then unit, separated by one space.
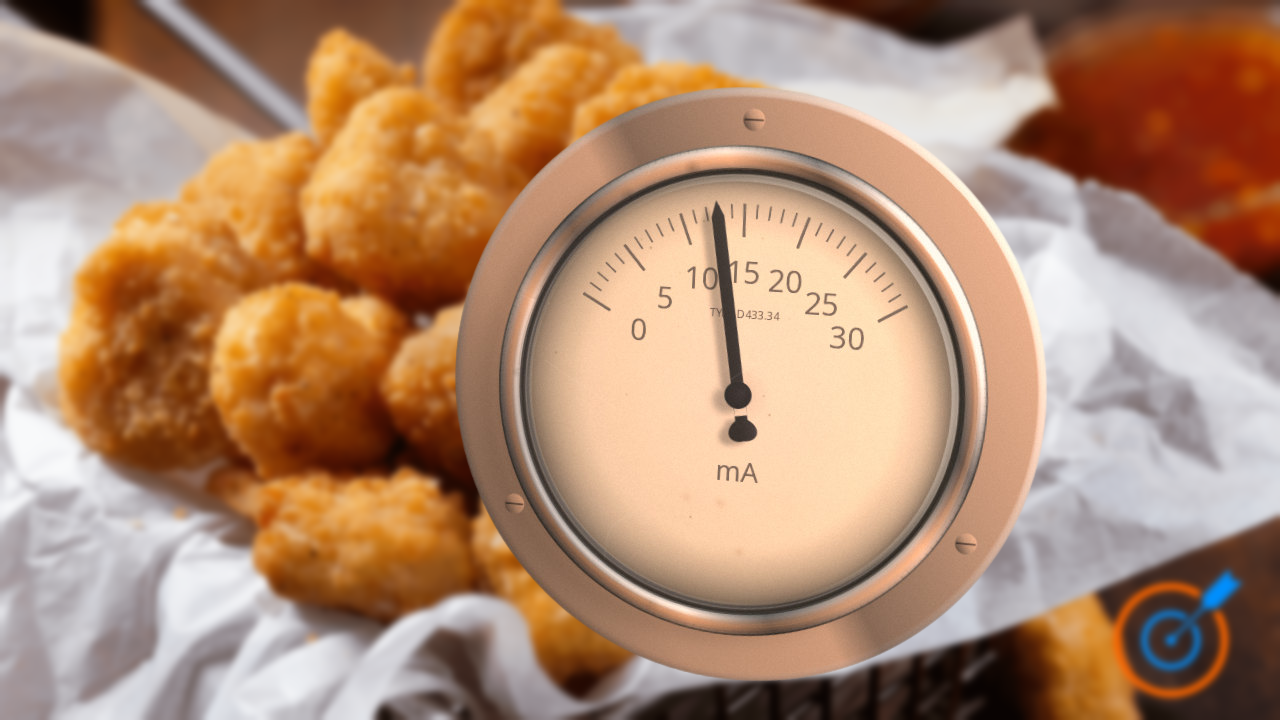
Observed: 13 mA
